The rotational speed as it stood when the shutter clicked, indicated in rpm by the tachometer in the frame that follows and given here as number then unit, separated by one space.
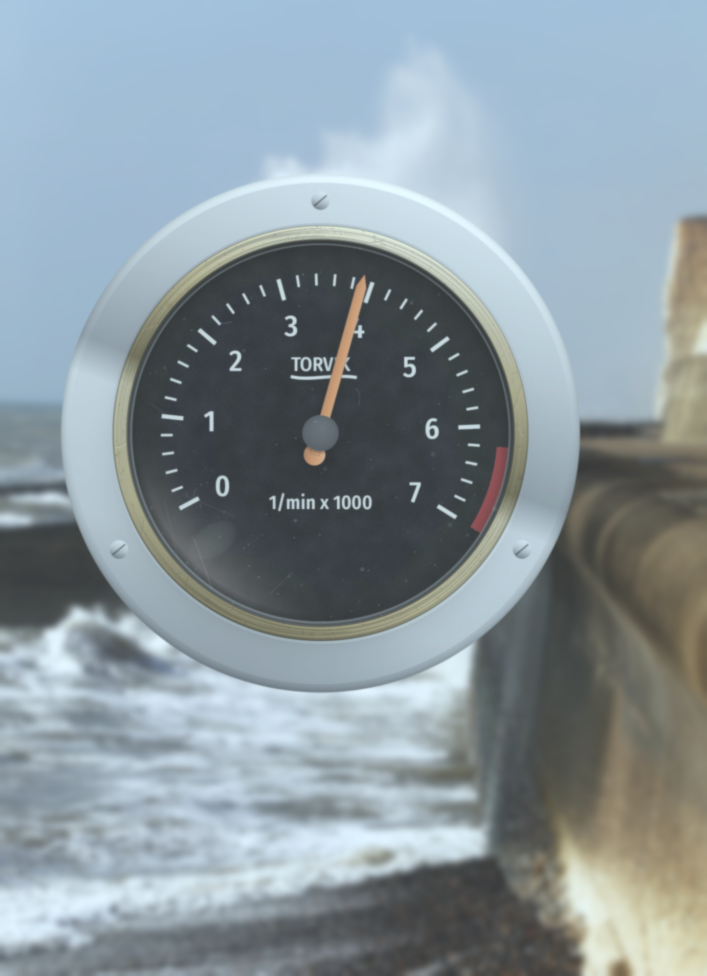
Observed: 3900 rpm
